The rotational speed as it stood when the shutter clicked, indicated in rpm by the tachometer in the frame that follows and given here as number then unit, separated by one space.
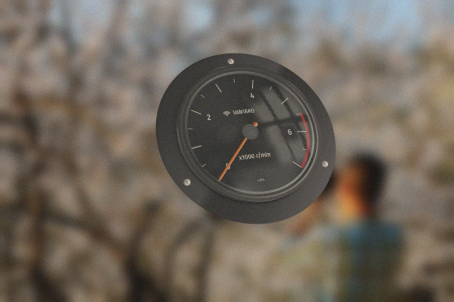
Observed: 0 rpm
